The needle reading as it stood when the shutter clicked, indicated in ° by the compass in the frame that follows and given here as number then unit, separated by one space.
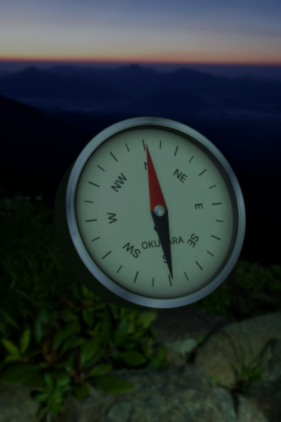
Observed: 0 °
